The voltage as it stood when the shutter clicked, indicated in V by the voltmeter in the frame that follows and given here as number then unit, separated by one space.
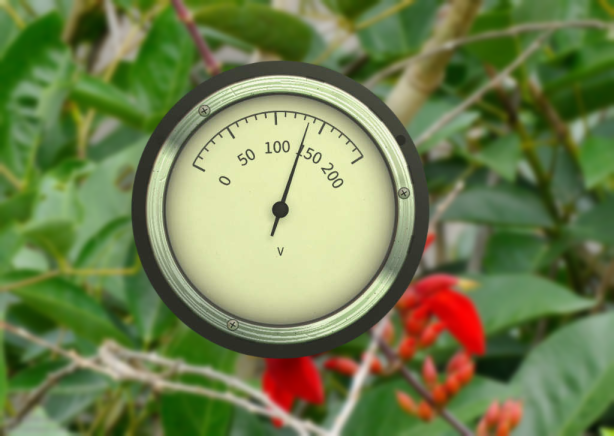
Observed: 135 V
